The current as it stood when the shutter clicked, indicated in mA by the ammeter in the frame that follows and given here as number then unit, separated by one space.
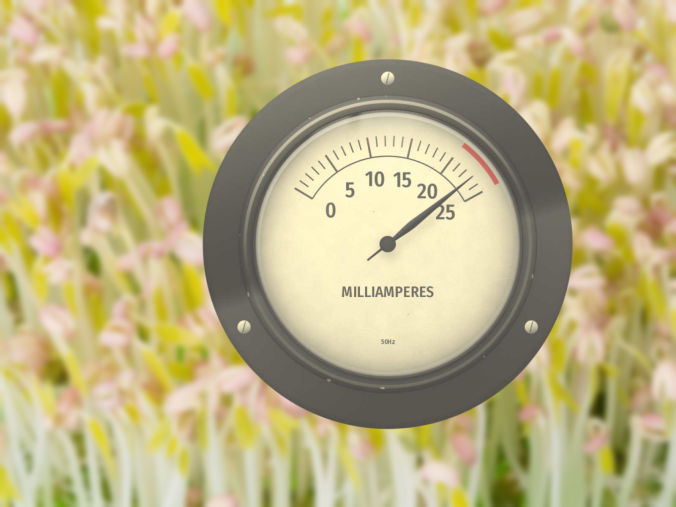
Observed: 23 mA
